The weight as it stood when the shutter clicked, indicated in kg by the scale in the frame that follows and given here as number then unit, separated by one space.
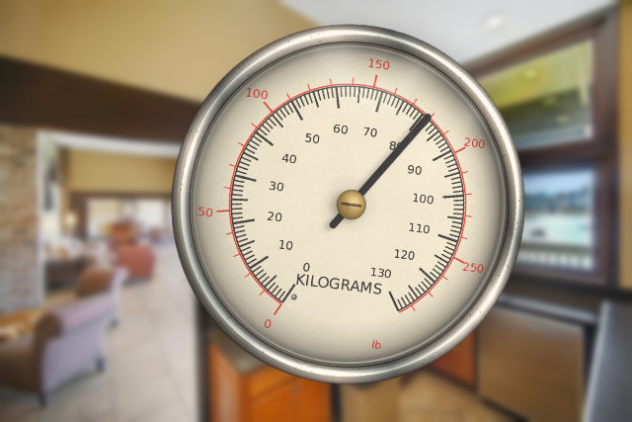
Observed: 81 kg
